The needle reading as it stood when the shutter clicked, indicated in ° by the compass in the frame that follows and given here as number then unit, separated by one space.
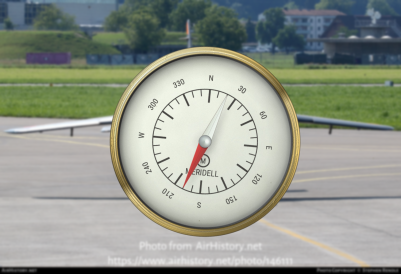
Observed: 200 °
